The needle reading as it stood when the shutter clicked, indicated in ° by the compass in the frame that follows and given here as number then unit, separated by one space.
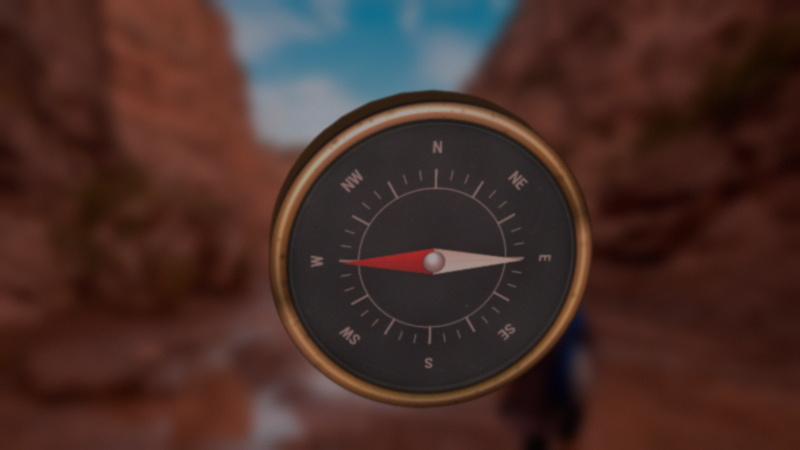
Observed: 270 °
